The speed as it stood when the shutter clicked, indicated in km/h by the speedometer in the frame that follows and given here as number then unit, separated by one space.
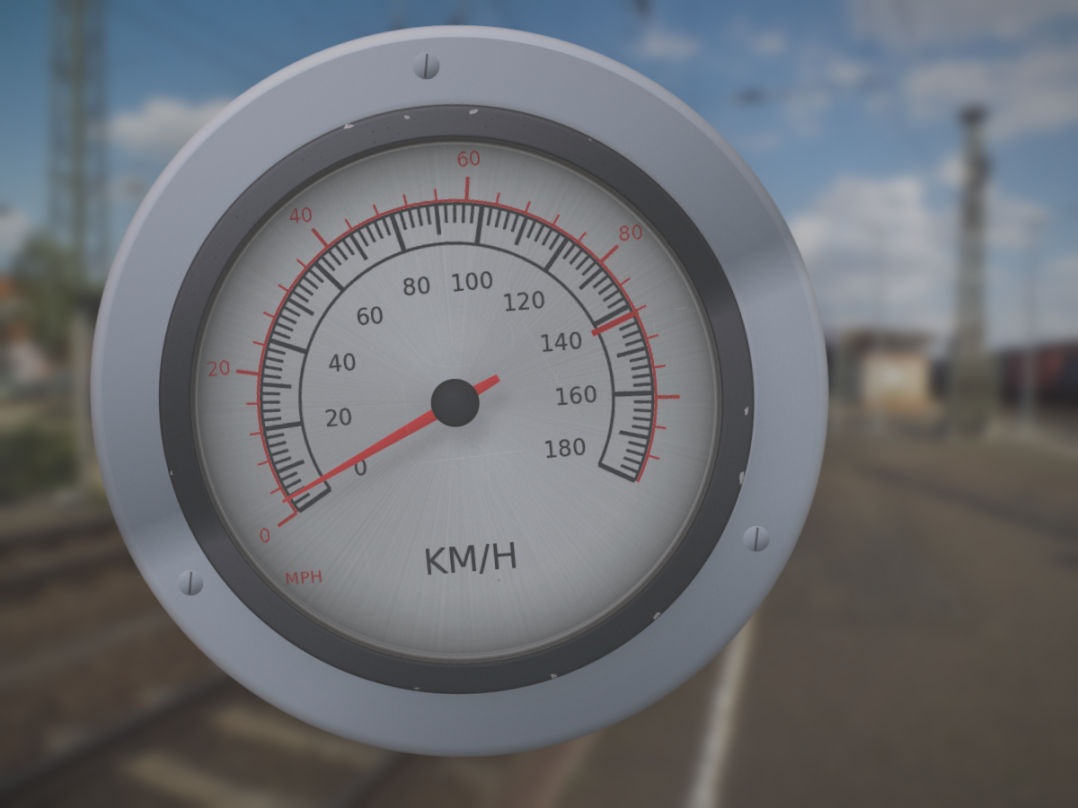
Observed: 4 km/h
